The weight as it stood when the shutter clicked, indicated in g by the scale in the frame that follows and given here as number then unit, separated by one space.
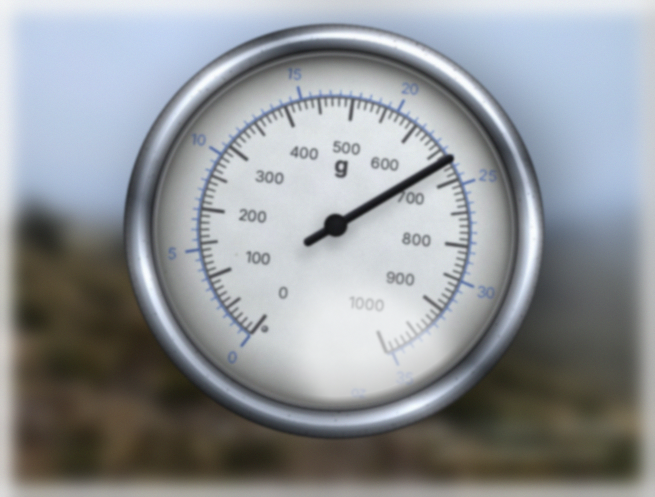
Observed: 670 g
